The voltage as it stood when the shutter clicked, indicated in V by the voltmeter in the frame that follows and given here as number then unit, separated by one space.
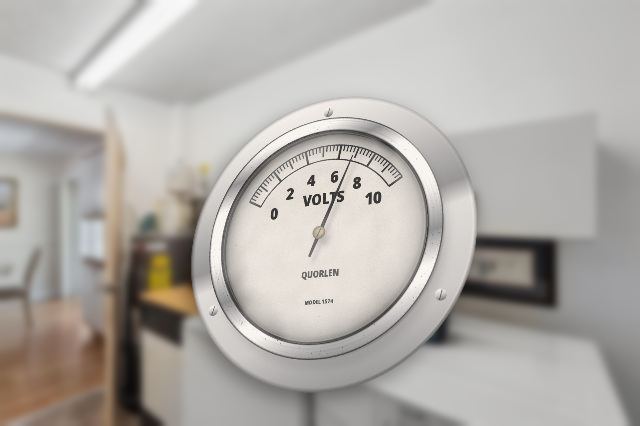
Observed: 7 V
